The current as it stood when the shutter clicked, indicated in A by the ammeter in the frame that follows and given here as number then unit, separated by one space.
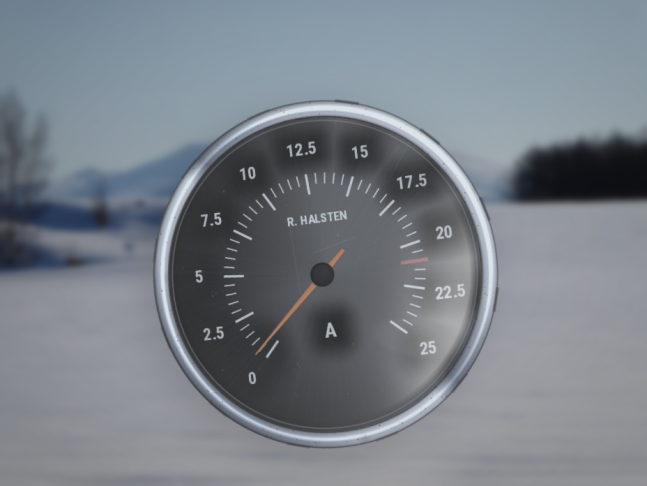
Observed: 0.5 A
